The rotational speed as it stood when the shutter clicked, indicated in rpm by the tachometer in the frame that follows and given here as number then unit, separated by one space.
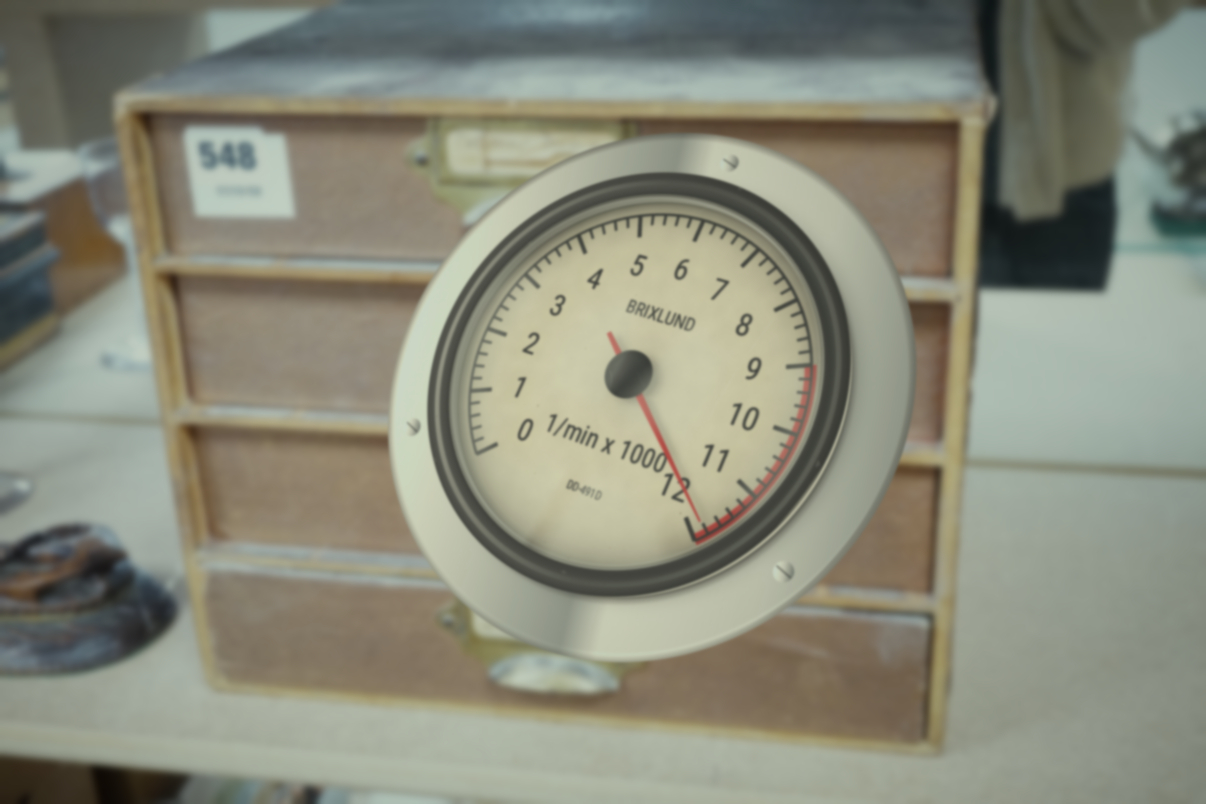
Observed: 11800 rpm
